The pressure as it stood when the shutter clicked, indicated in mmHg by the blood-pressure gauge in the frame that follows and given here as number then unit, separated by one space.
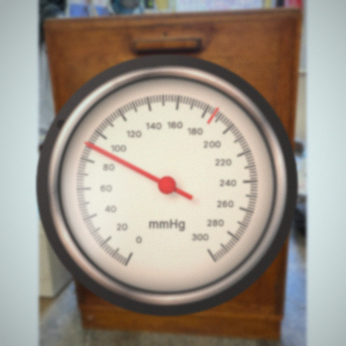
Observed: 90 mmHg
